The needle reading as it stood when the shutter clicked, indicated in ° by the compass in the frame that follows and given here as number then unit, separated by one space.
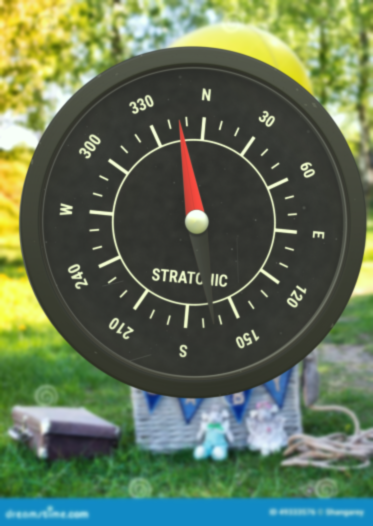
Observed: 345 °
